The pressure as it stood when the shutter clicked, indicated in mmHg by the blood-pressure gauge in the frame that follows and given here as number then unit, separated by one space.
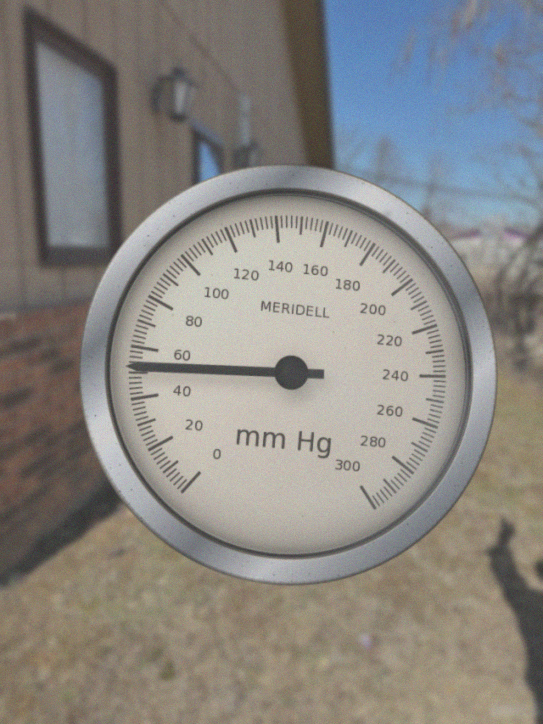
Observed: 52 mmHg
